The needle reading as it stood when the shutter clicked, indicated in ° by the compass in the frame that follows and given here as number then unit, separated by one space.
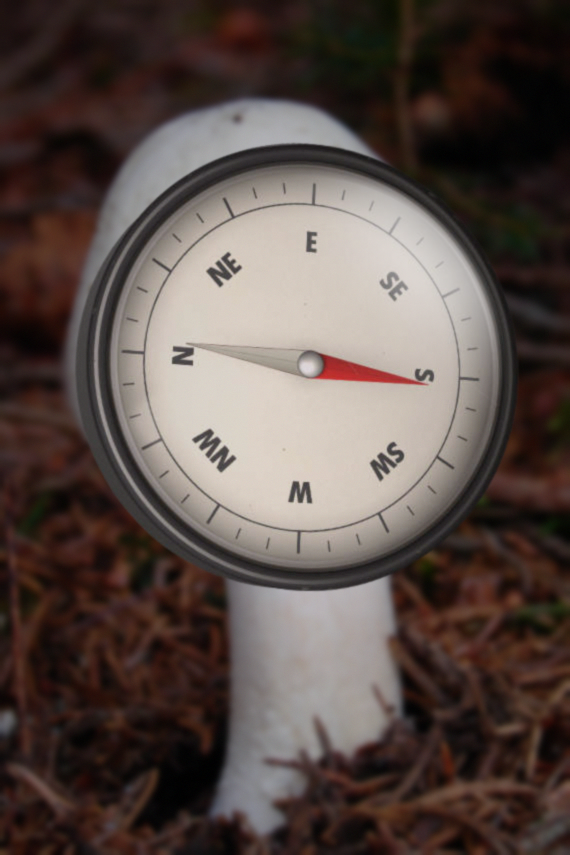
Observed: 185 °
